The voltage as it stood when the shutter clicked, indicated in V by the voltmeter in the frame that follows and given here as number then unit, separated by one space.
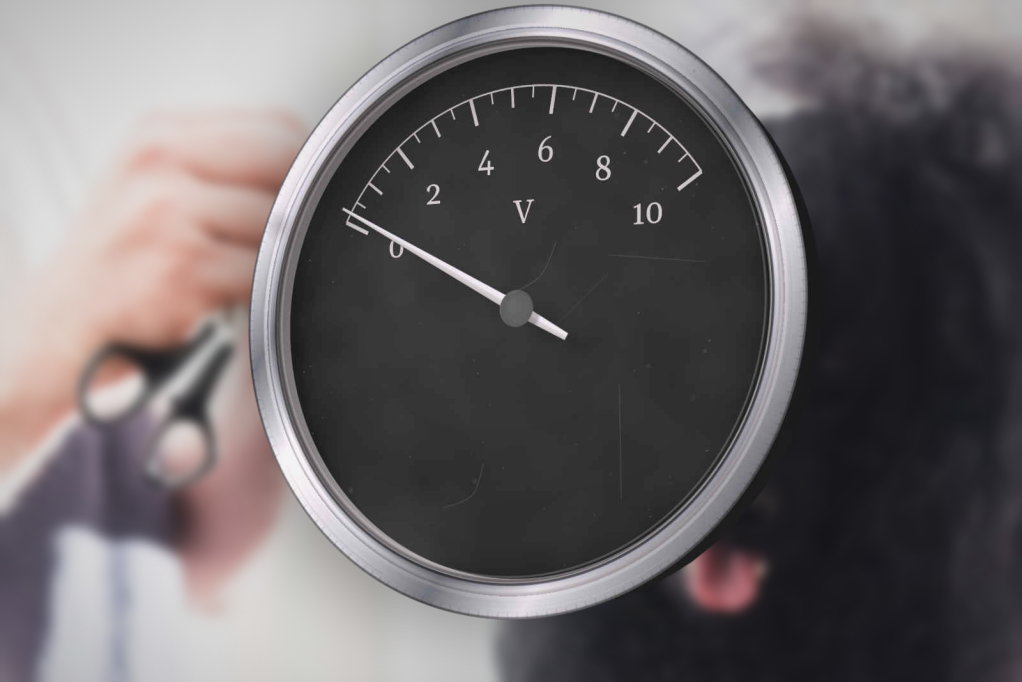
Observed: 0.25 V
